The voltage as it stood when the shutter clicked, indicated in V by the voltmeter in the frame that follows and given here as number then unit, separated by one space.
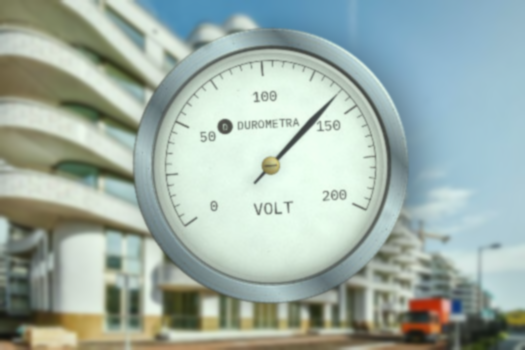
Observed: 140 V
